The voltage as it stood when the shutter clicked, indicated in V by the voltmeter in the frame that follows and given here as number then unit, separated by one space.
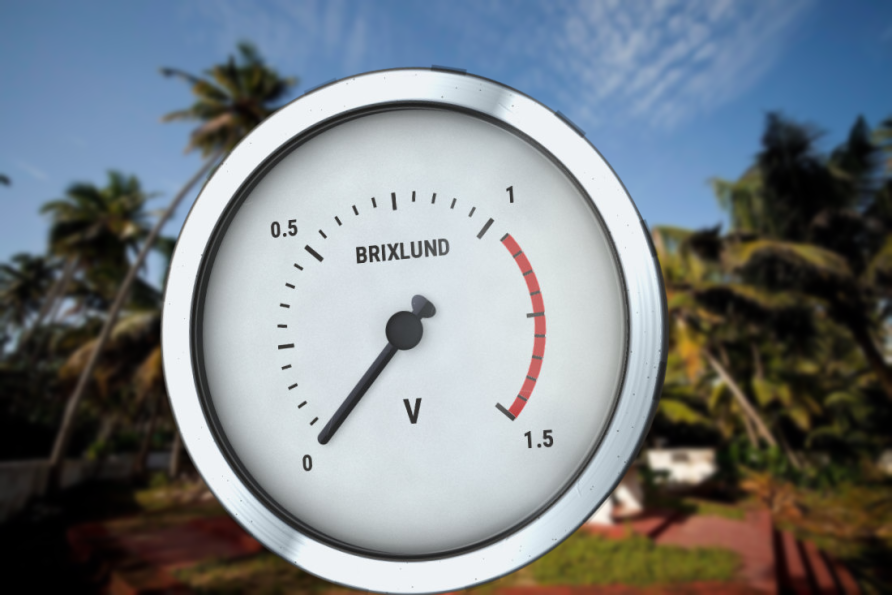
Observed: 0 V
